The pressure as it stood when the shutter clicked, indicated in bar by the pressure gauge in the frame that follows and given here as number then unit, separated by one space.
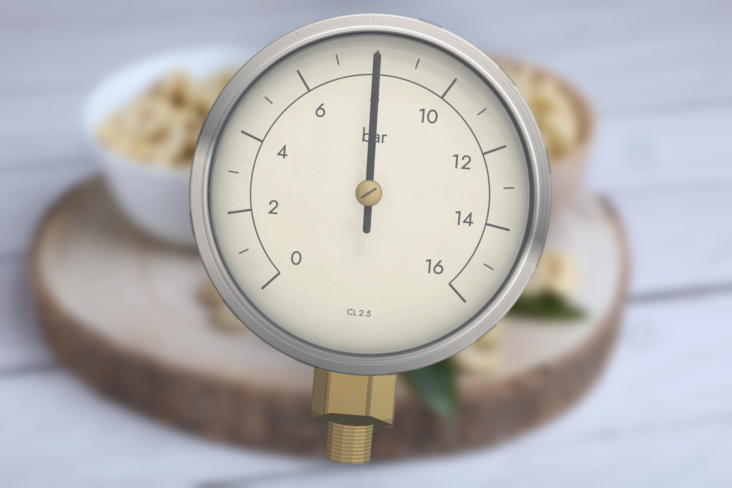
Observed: 8 bar
